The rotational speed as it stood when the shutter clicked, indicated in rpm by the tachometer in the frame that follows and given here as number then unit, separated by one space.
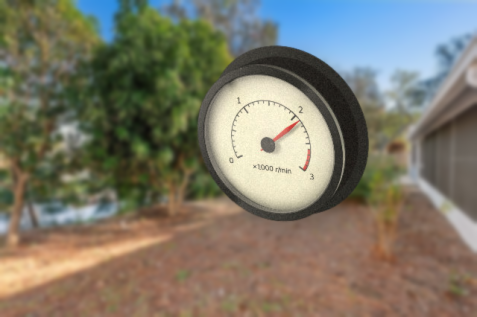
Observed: 2100 rpm
